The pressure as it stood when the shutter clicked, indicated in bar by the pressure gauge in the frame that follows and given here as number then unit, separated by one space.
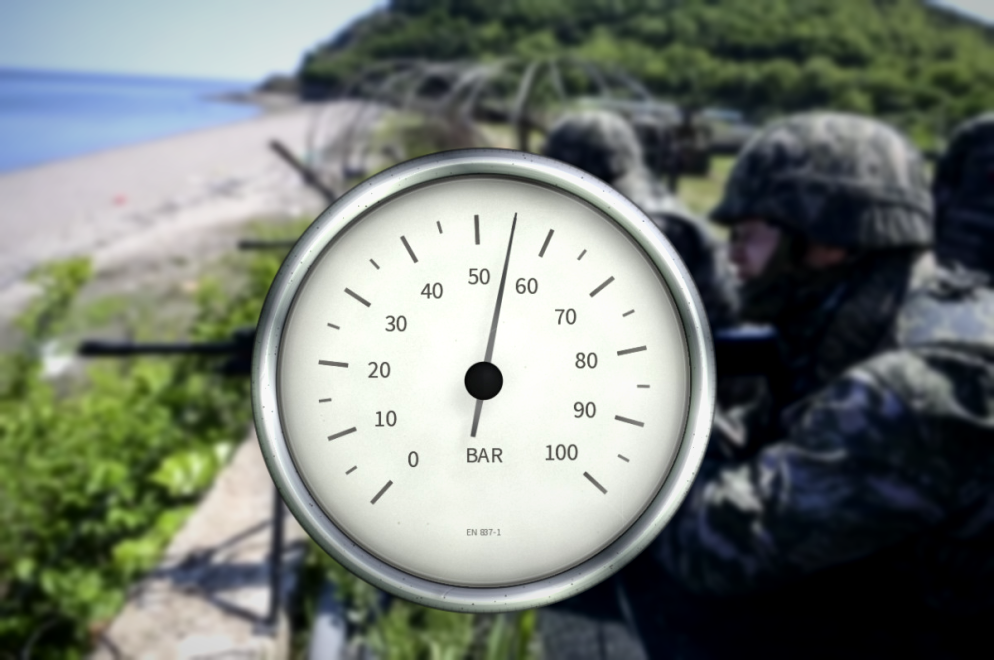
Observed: 55 bar
